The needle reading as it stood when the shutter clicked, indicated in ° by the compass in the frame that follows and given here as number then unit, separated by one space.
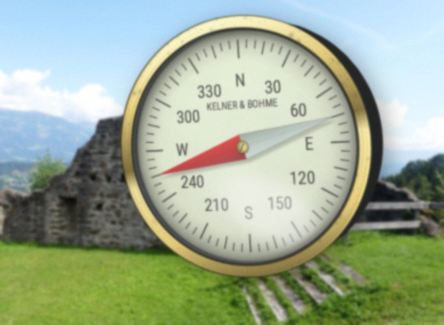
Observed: 255 °
